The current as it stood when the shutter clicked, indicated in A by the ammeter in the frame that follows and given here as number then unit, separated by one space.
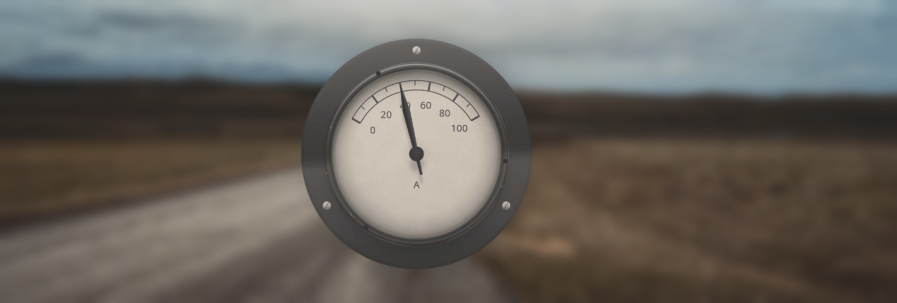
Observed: 40 A
